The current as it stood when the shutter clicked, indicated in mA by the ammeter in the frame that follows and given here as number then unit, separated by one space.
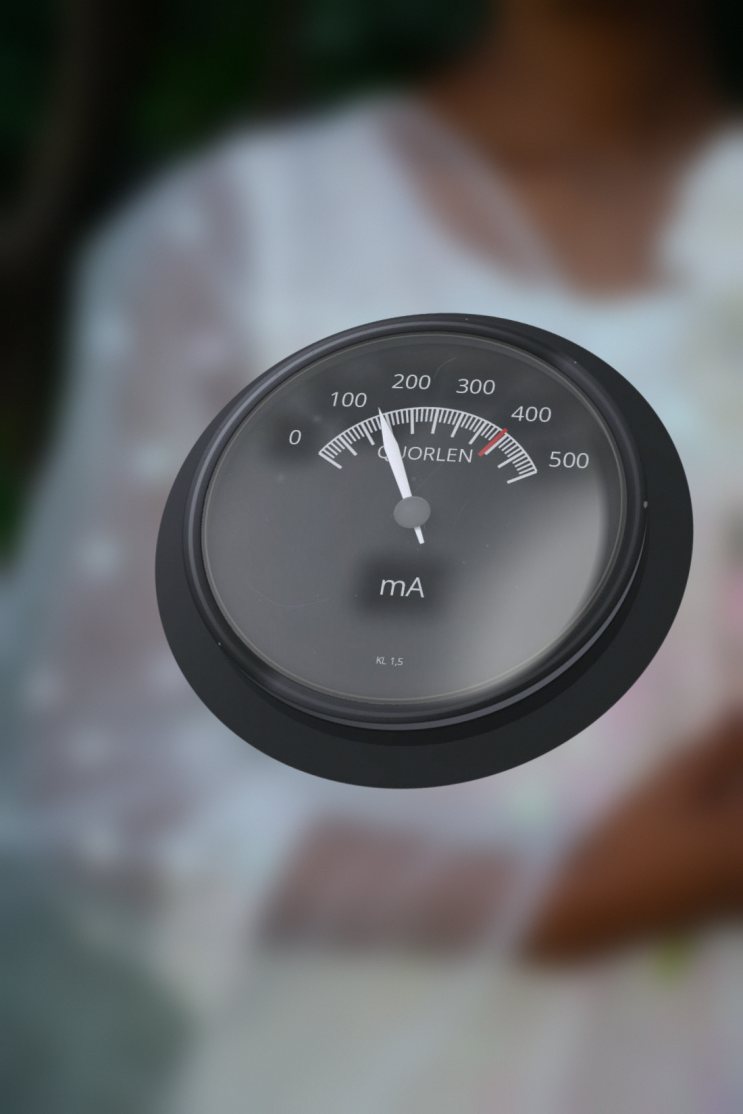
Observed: 140 mA
